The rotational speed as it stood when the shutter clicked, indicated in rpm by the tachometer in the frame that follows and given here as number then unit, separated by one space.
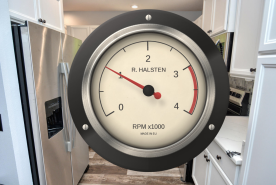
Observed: 1000 rpm
